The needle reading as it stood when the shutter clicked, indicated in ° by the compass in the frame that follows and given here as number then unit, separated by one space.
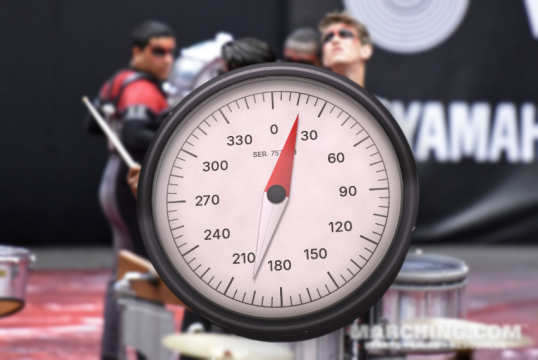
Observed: 17.5 °
